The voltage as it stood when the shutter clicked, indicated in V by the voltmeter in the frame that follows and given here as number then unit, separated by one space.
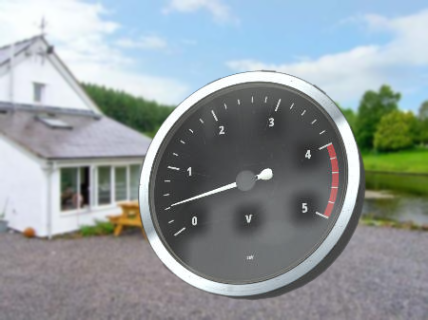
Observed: 0.4 V
